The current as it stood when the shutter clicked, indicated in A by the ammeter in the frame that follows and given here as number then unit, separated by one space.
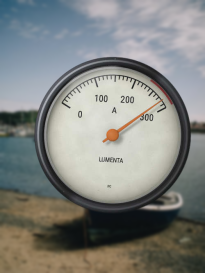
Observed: 280 A
